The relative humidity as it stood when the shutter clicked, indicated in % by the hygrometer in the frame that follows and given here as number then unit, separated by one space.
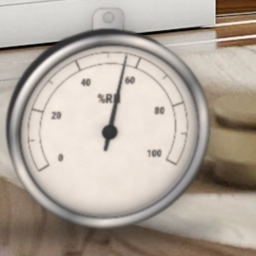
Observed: 55 %
